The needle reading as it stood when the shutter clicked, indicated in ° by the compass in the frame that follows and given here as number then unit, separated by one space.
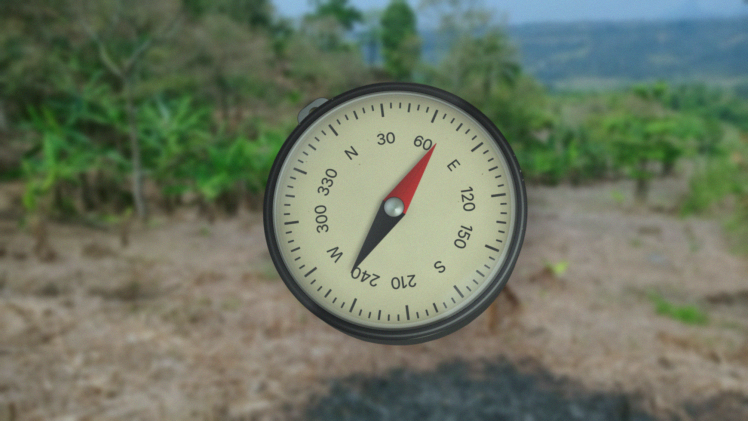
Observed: 70 °
